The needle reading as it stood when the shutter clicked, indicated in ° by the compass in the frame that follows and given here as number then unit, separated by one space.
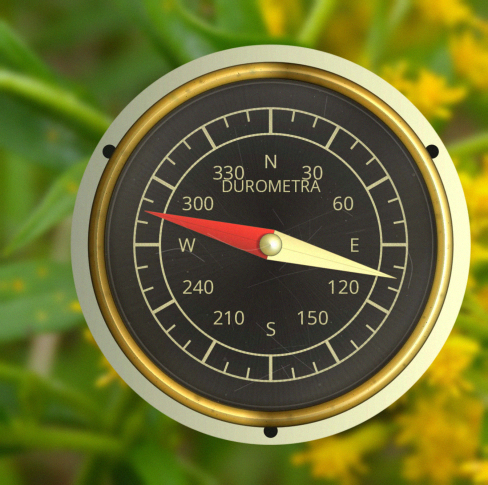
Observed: 285 °
